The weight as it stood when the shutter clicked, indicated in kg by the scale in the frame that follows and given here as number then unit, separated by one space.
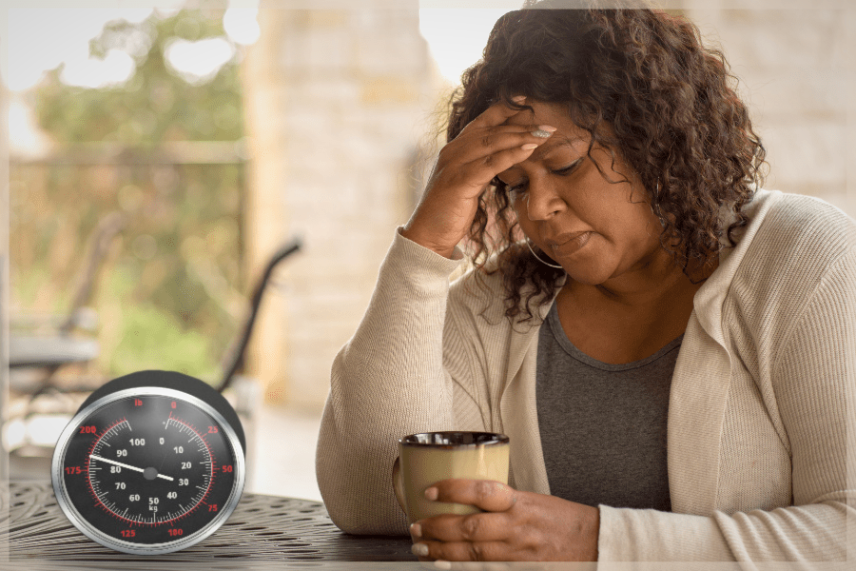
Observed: 85 kg
